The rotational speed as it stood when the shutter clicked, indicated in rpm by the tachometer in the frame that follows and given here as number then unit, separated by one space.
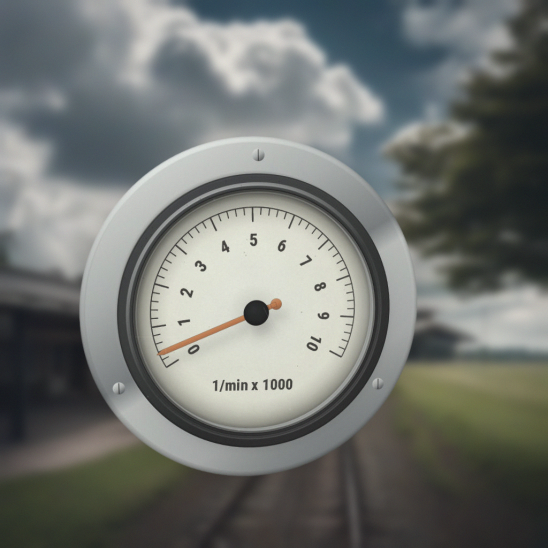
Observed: 400 rpm
